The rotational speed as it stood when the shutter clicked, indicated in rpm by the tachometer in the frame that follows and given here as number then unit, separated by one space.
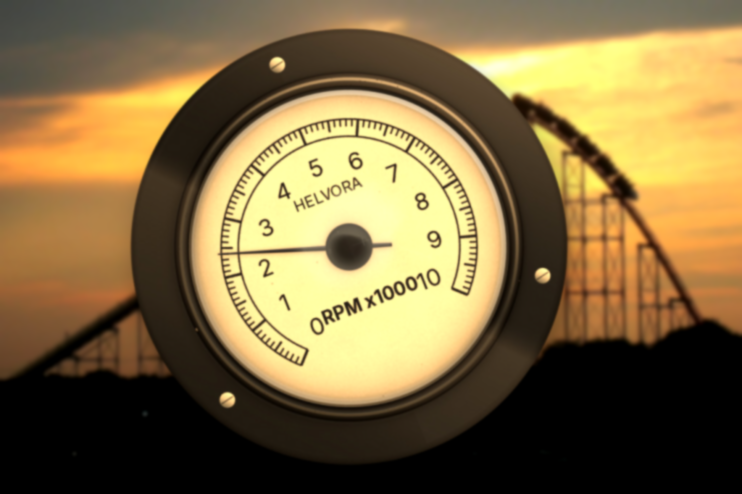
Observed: 2400 rpm
